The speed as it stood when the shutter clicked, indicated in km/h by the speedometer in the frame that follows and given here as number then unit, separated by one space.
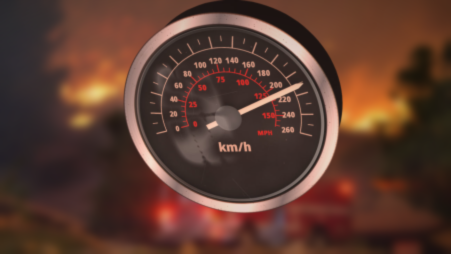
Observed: 210 km/h
